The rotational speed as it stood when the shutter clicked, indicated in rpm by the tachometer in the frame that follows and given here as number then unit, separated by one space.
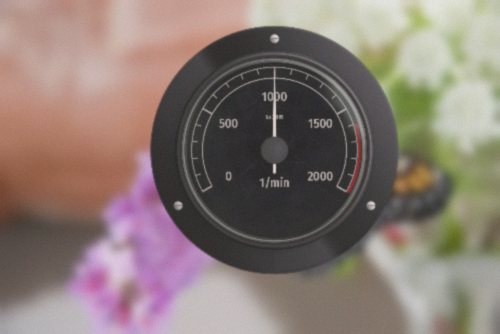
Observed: 1000 rpm
